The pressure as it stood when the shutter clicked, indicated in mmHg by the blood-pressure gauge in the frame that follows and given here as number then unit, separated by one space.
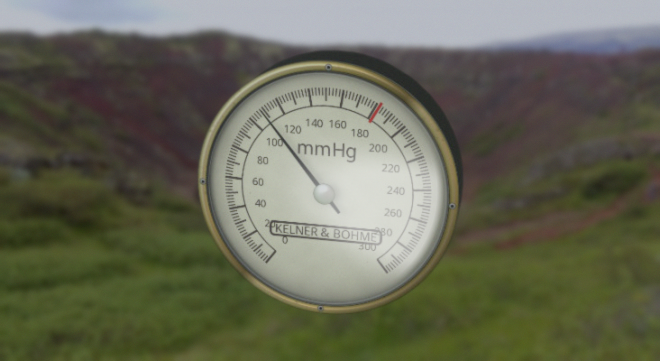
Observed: 110 mmHg
